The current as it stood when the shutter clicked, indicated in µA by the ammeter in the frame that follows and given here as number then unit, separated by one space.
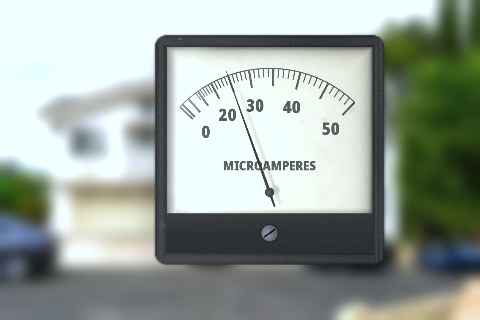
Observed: 25 µA
